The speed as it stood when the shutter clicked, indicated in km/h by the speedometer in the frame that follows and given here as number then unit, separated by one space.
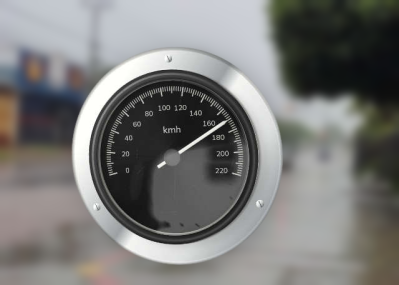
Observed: 170 km/h
